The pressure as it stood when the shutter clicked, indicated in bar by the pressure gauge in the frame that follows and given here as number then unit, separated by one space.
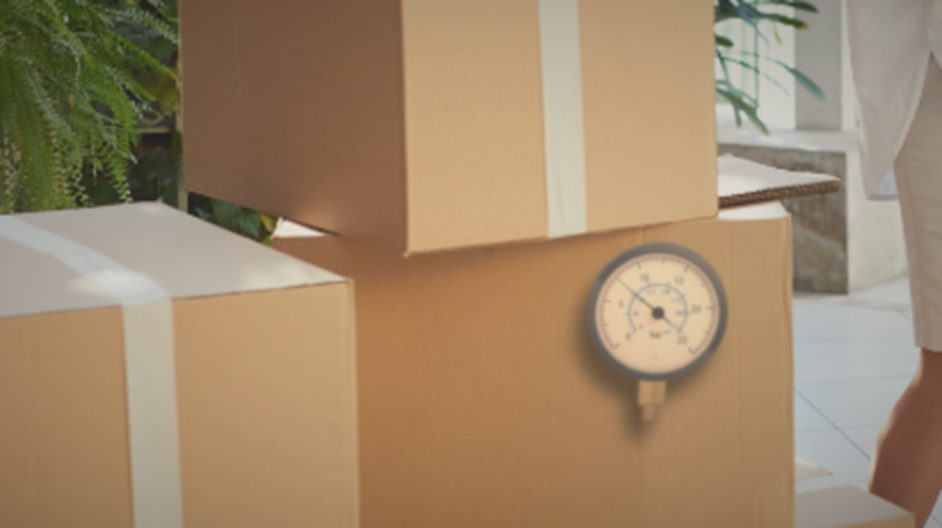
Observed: 7.5 bar
